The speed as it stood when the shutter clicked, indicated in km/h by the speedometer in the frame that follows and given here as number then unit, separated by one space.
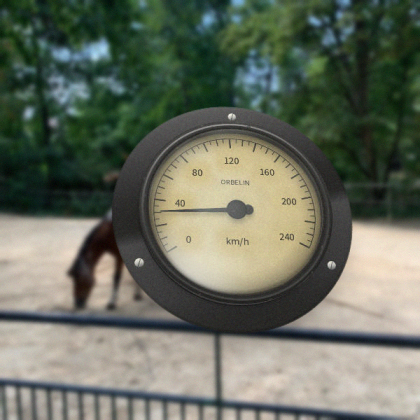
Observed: 30 km/h
